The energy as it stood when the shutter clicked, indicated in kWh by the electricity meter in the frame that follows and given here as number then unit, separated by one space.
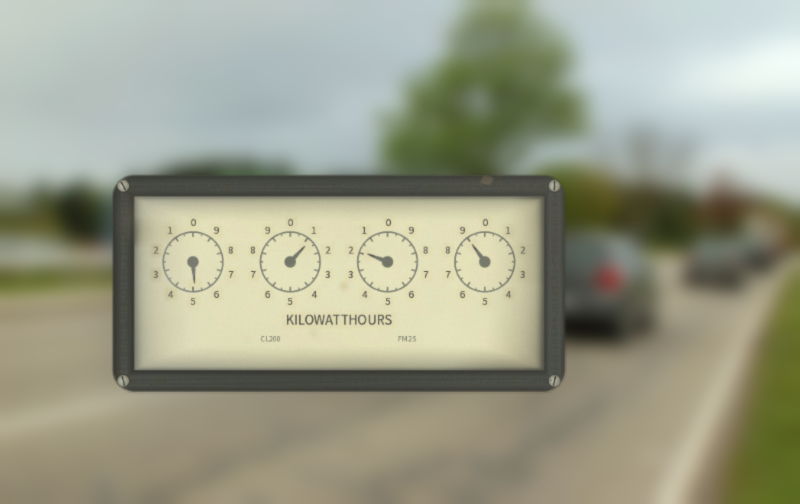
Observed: 5119 kWh
